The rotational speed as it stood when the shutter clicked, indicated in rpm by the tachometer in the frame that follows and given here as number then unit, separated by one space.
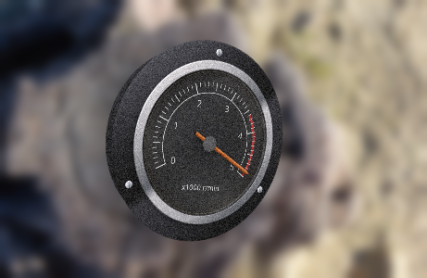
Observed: 4900 rpm
